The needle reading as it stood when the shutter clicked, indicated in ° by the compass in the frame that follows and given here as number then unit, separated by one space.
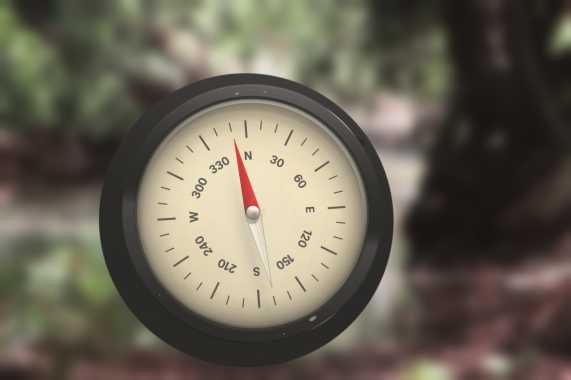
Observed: 350 °
